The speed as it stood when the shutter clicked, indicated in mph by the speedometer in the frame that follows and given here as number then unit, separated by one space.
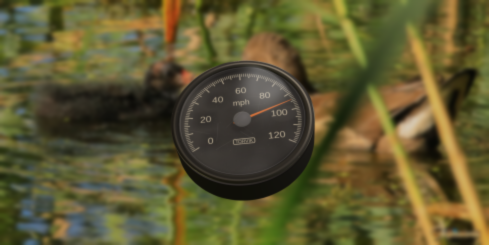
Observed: 95 mph
